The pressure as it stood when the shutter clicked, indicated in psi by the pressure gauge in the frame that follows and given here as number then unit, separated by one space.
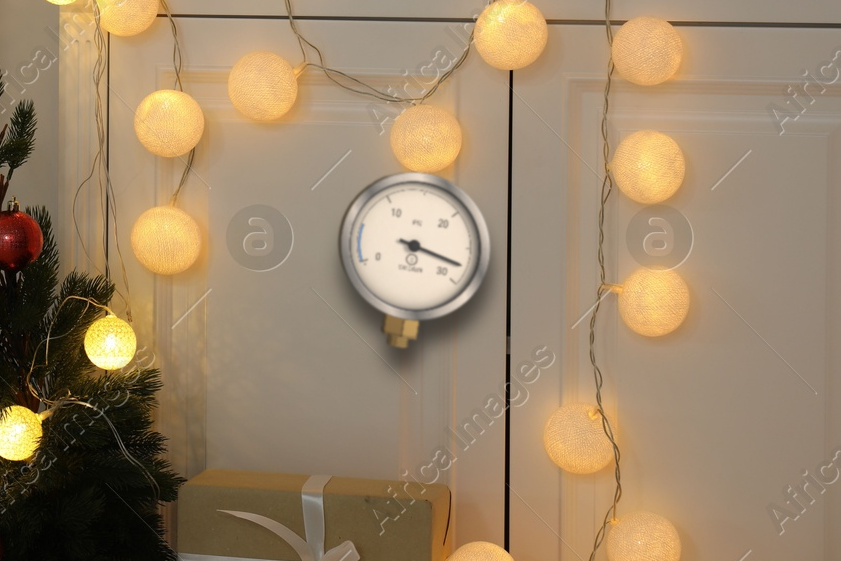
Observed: 27.5 psi
